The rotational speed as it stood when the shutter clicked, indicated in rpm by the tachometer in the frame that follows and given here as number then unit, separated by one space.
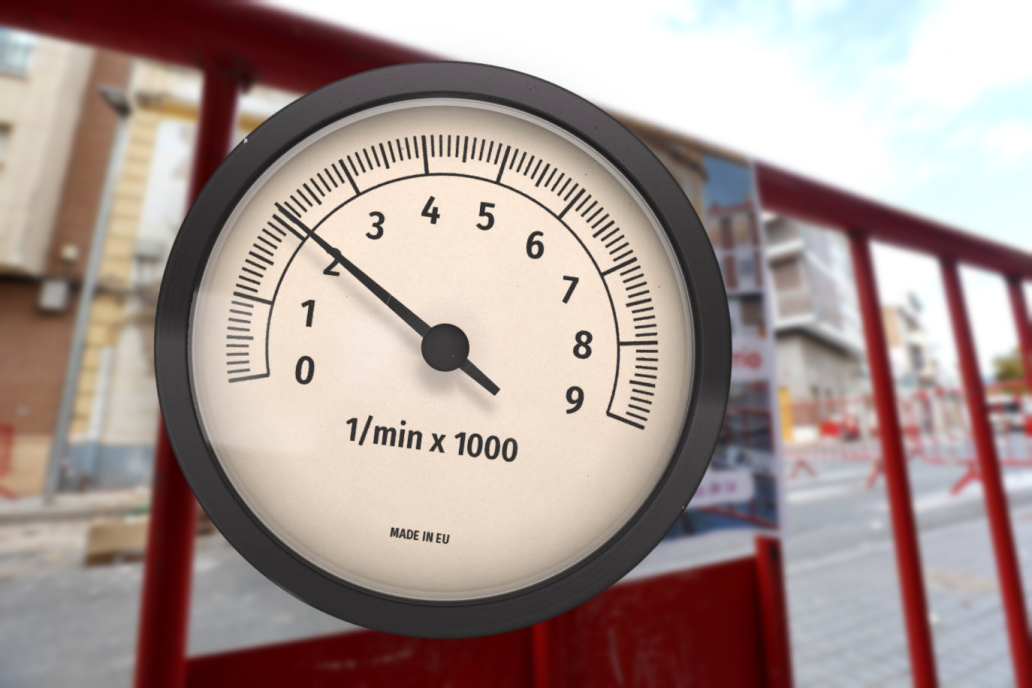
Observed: 2100 rpm
